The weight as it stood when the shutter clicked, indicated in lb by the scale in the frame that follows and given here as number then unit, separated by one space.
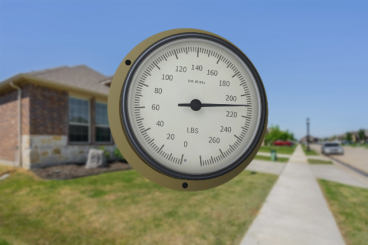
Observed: 210 lb
